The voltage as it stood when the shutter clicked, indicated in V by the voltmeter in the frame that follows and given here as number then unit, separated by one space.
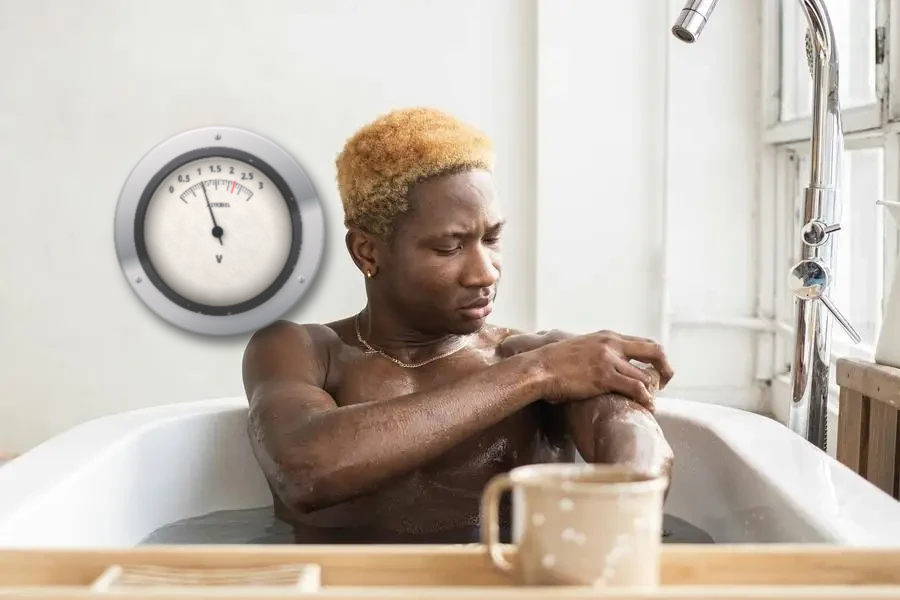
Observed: 1 V
